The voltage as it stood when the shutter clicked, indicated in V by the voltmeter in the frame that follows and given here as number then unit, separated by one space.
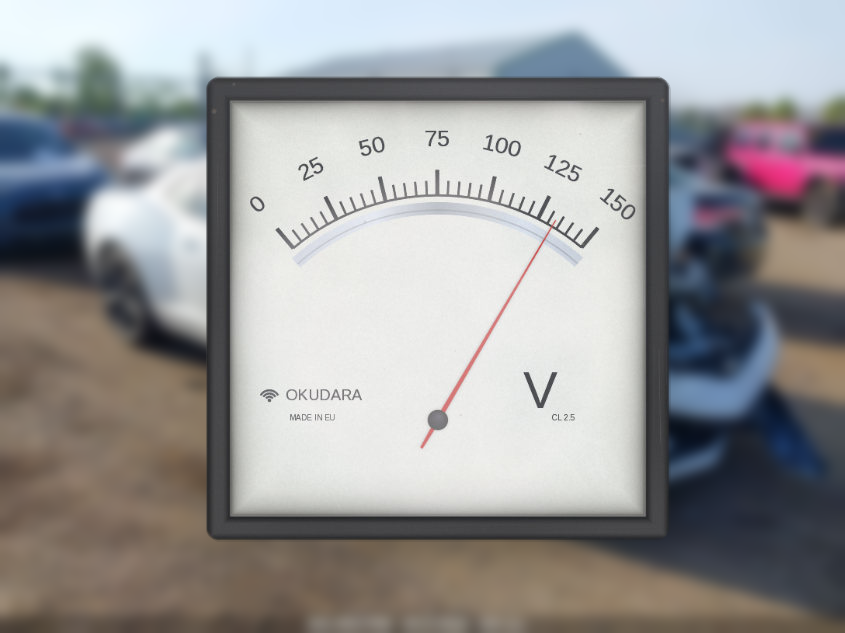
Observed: 132.5 V
